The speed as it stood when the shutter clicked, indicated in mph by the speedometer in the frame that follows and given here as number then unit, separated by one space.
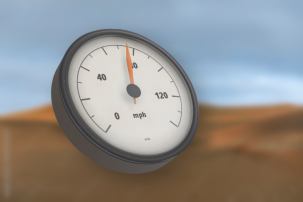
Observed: 75 mph
